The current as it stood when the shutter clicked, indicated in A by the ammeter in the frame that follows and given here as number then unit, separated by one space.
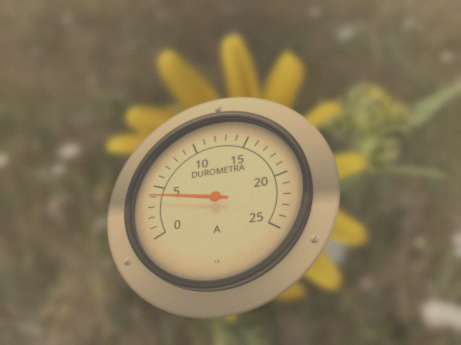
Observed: 4 A
